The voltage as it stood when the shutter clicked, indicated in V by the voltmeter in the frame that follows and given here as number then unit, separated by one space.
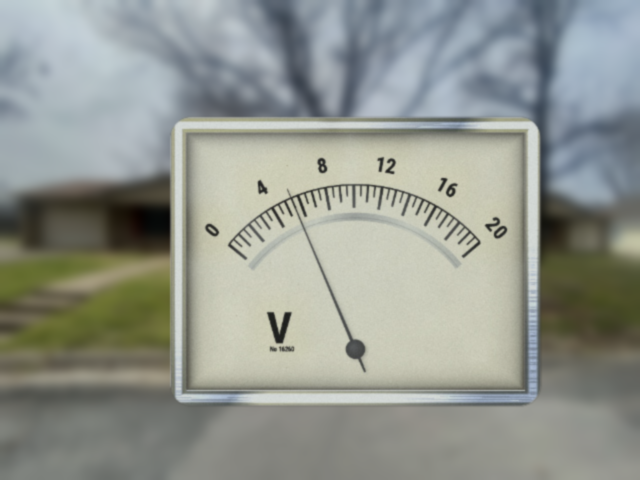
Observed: 5.5 V
